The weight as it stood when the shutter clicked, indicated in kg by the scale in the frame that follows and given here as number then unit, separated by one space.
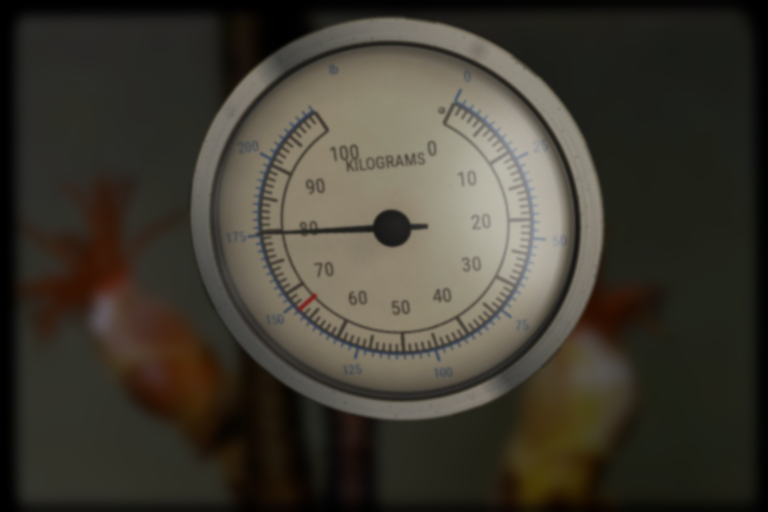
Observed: 80 kg
